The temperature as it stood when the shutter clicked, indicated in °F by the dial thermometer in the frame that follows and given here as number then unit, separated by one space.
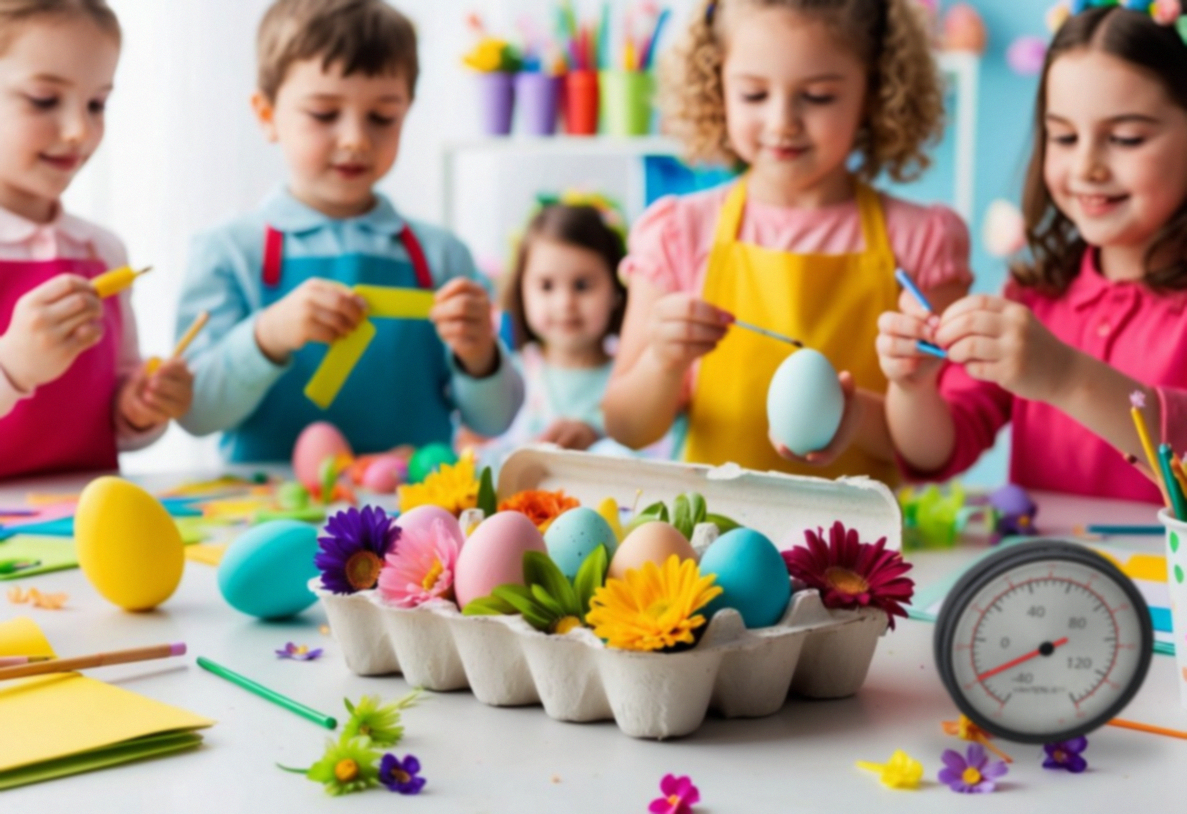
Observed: -20 °F
